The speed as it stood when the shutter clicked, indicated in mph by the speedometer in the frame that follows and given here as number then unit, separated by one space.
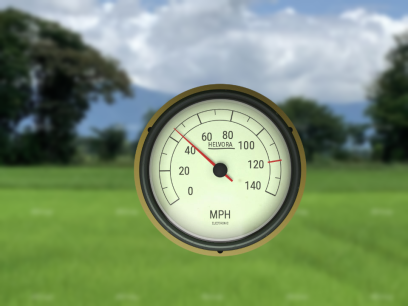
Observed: 45 mph
